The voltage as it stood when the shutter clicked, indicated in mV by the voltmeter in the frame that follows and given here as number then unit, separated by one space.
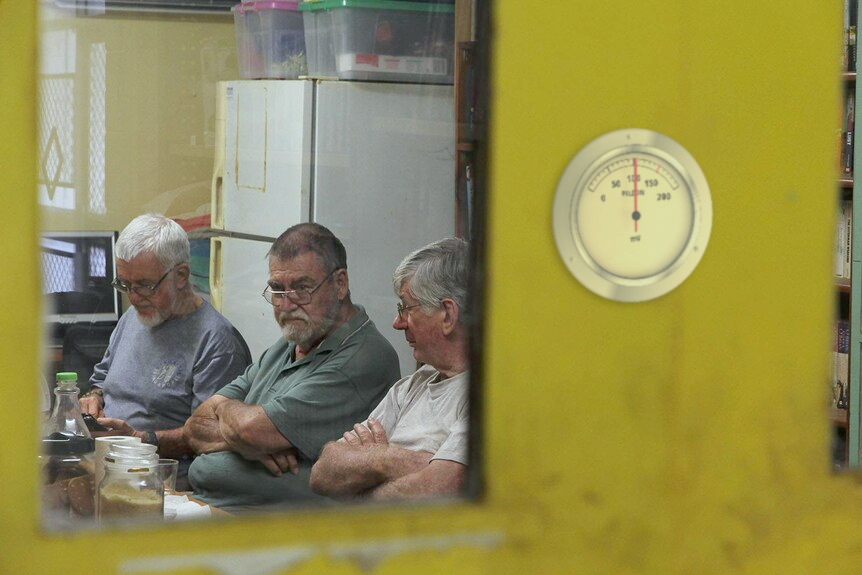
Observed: 100 mV
